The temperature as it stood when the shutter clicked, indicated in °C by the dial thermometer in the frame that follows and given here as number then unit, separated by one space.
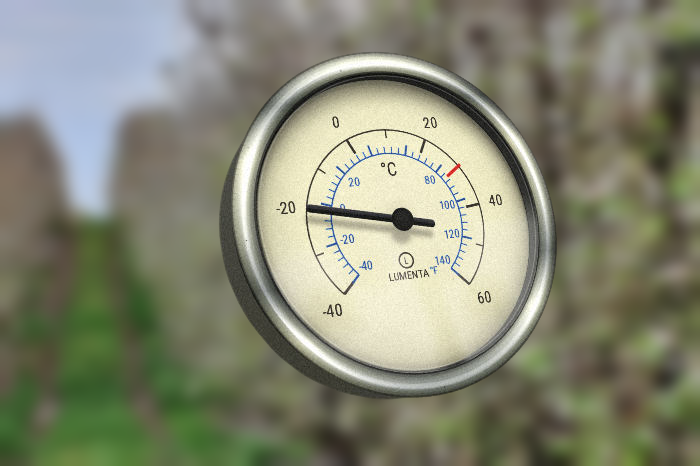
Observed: -20 °C
